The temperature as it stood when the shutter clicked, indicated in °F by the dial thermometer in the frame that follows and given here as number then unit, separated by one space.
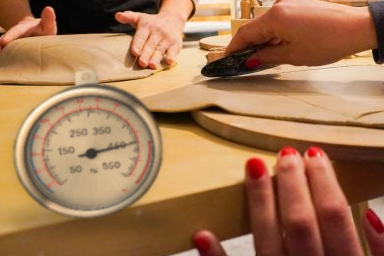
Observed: 450 °F
